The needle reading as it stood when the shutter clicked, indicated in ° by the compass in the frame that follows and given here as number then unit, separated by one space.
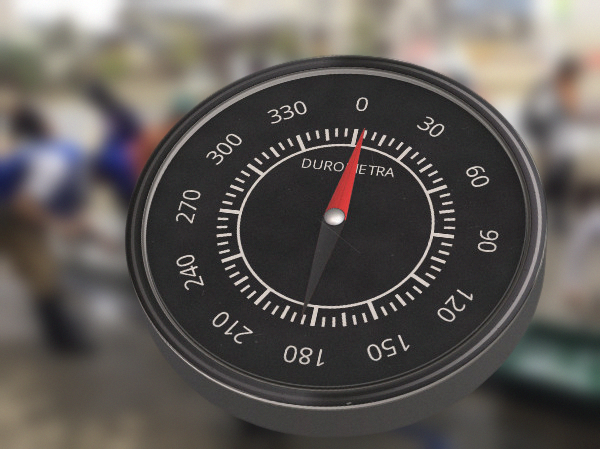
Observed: 5 °
